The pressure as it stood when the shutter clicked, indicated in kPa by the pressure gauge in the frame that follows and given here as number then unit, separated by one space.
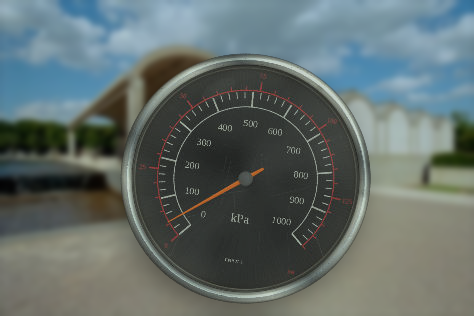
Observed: 40 kPa
